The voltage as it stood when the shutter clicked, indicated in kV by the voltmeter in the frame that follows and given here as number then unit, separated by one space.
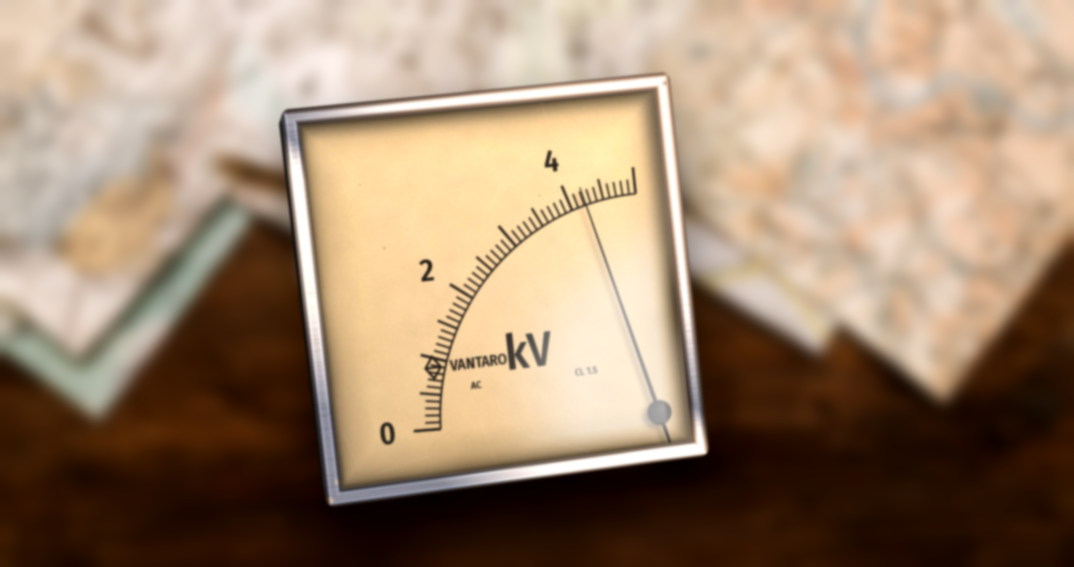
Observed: 4.2 kV
